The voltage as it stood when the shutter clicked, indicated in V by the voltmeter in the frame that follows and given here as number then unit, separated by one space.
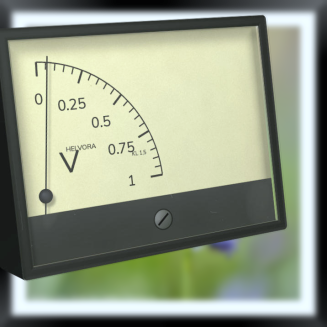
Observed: 0.05 V
